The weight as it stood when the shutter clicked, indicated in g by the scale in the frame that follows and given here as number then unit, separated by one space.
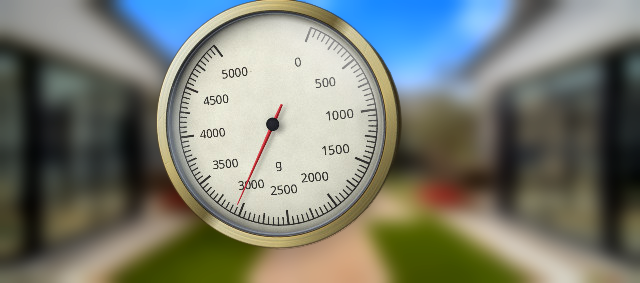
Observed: 3050 g
